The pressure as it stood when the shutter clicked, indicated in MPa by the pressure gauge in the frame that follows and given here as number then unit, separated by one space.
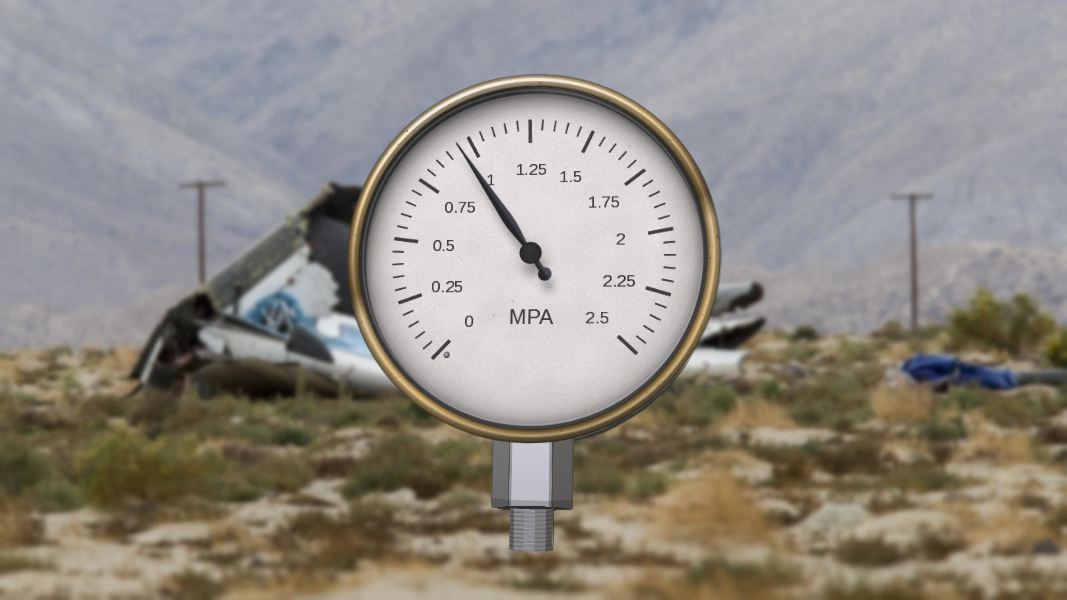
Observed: 0.95 MPa
